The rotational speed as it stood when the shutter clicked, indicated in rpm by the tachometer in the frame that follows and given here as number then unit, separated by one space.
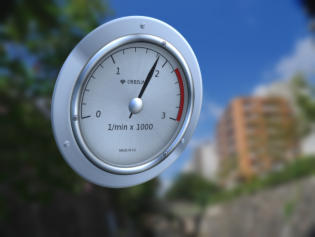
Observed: 1800 rpm
